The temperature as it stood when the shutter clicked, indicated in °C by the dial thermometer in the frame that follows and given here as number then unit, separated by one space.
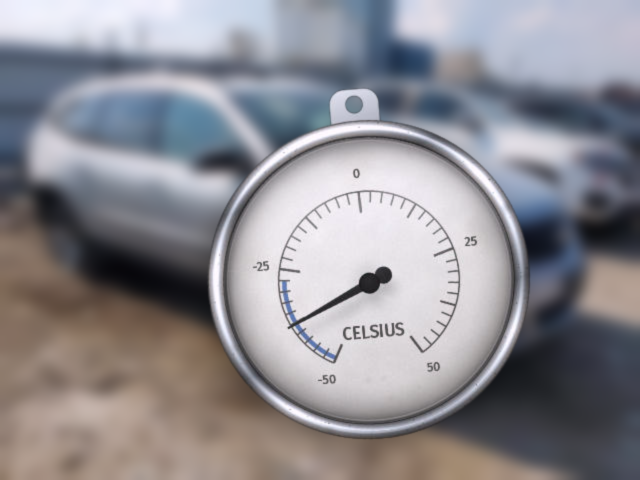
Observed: -37.5 °C
